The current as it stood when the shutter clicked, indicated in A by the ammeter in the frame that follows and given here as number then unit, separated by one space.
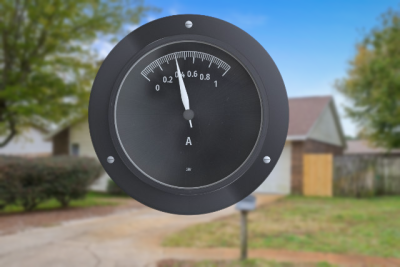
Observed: 0.4 A
